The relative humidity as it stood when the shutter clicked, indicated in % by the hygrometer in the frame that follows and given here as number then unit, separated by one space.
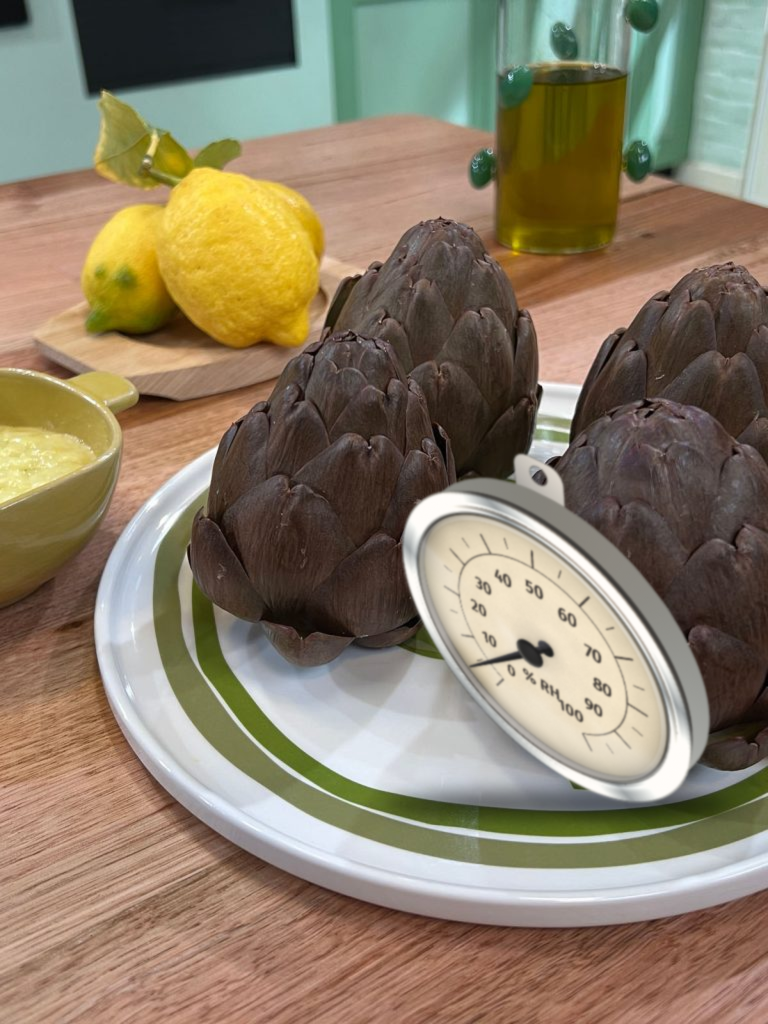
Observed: 5 %
